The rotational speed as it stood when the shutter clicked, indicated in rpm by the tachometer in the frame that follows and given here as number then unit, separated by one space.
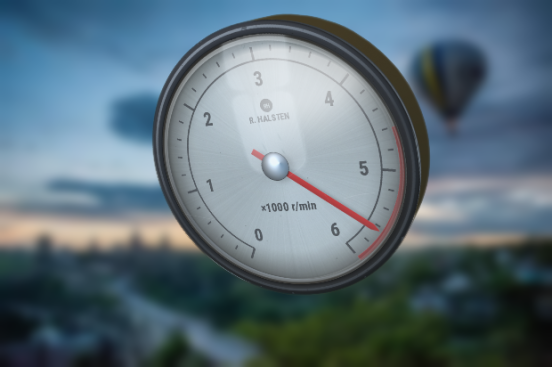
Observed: 5600 rpm
